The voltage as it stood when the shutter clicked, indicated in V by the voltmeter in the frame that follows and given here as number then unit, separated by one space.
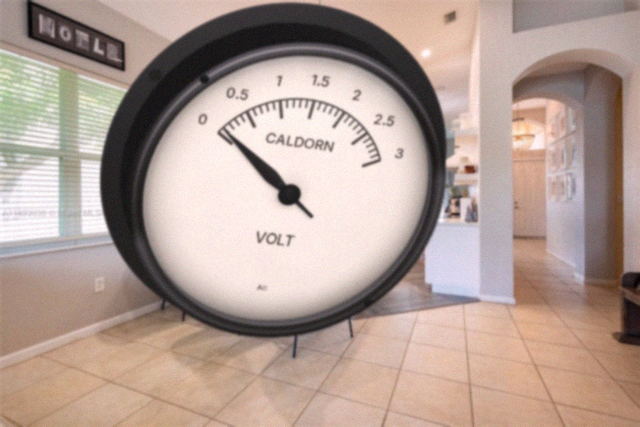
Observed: 0.1 V
